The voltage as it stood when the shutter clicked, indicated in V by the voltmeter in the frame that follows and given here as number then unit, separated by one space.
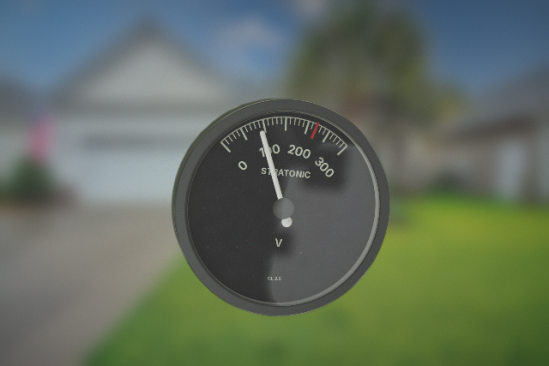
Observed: 90 V
